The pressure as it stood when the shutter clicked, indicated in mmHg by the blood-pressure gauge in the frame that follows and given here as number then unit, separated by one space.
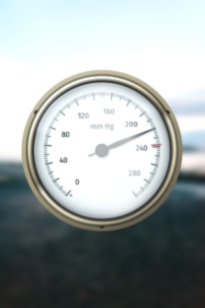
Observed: 220 mmHg
